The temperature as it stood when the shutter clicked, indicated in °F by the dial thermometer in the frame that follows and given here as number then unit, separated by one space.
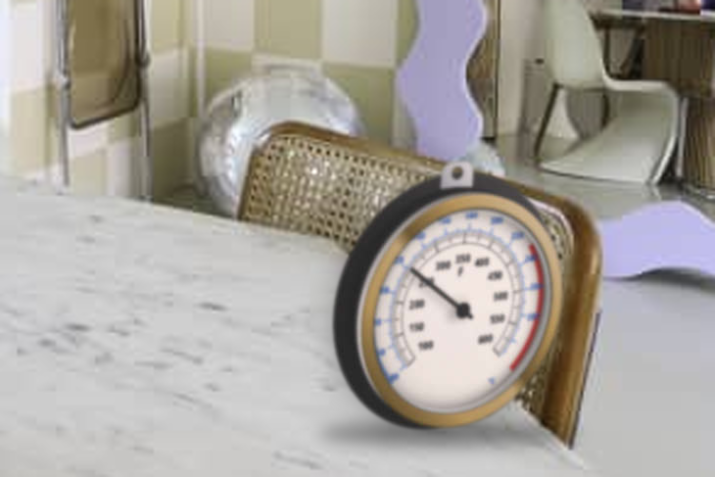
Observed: 250 °F
